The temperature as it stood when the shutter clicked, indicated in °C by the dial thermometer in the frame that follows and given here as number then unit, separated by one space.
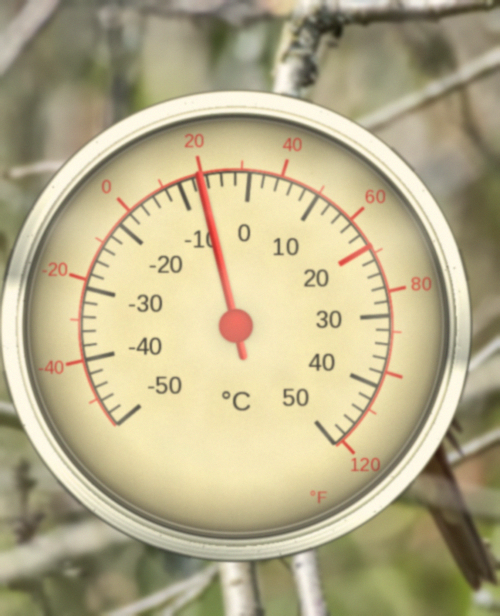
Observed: -7 °C
